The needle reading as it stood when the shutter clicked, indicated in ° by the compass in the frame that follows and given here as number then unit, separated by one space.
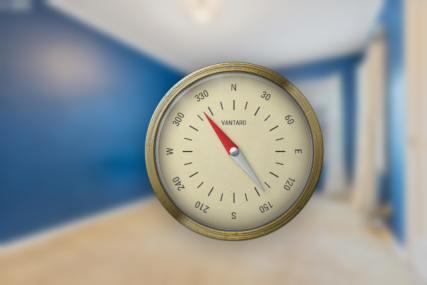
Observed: 322.5 °
